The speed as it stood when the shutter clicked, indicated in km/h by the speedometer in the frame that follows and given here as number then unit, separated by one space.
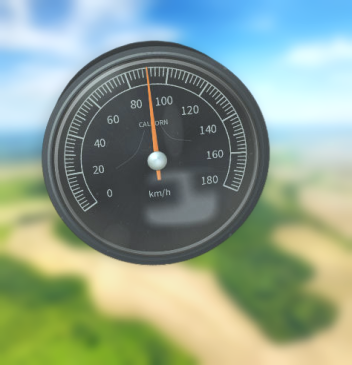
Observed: 90 km/h
